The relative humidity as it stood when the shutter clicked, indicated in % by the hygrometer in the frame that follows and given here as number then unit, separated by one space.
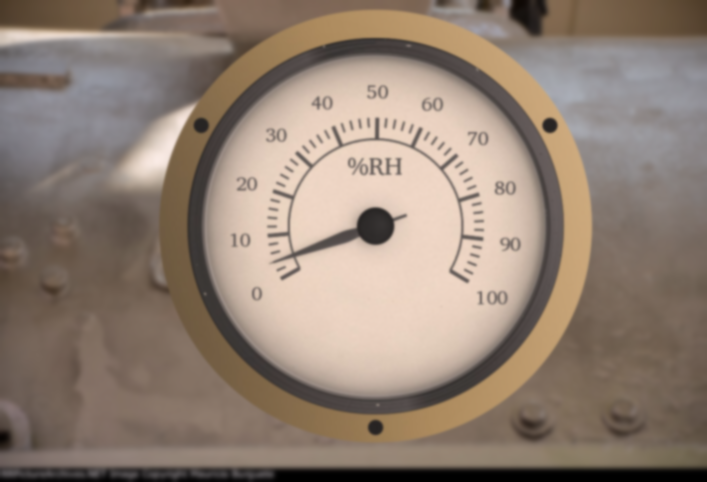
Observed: 4 %
